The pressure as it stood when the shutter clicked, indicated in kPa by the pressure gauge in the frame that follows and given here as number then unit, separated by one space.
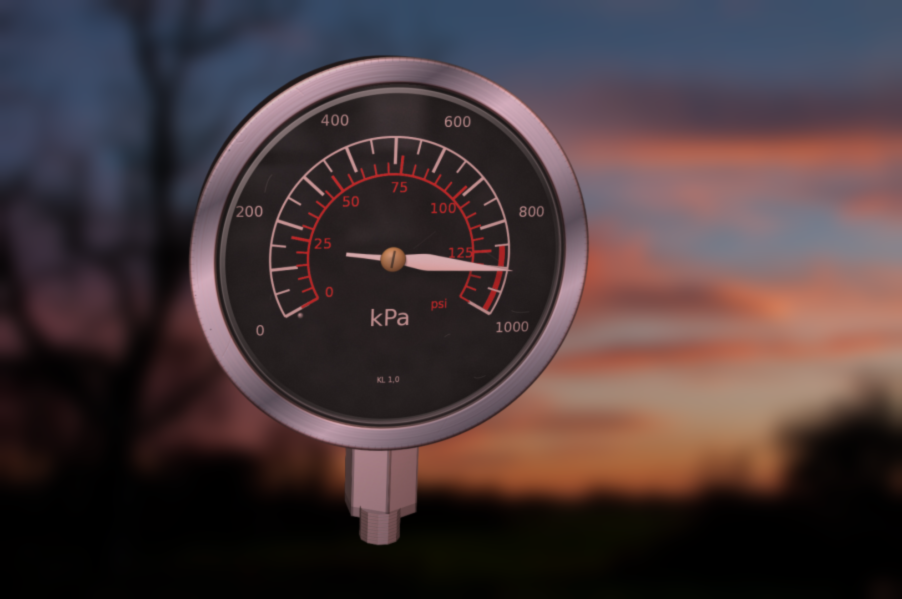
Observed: 900 kPa
